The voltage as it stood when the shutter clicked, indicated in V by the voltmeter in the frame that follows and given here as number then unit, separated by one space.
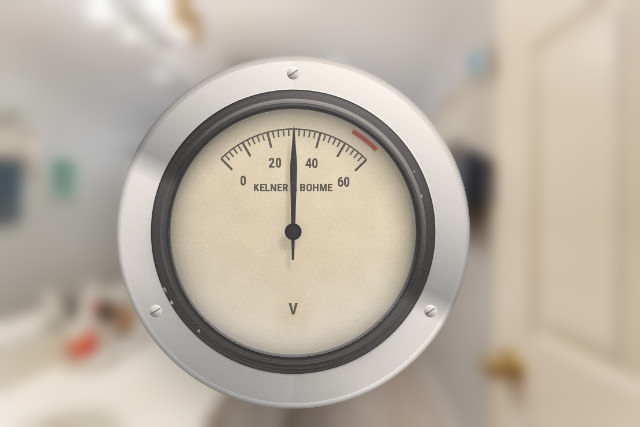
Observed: 30 V
